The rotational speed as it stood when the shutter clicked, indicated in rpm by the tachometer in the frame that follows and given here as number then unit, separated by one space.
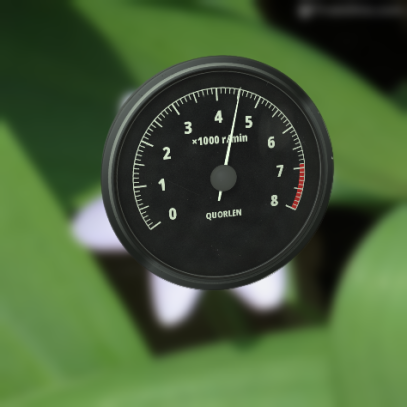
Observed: 4500 rpm
